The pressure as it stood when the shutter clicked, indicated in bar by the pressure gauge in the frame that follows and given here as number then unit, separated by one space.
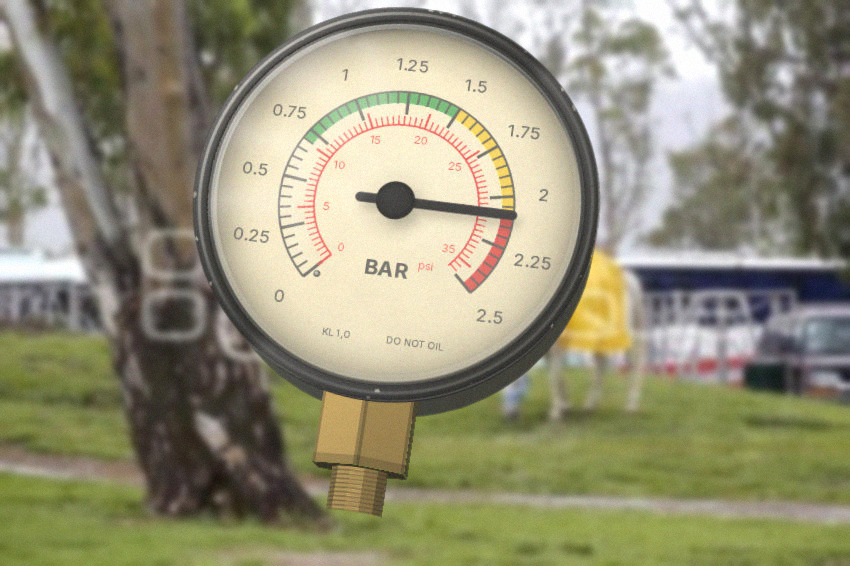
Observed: 2.1 bar
